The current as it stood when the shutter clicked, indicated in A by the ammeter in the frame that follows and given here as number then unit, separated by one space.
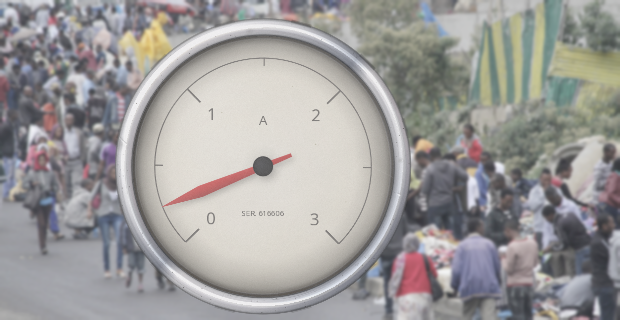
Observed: 0.25 A
